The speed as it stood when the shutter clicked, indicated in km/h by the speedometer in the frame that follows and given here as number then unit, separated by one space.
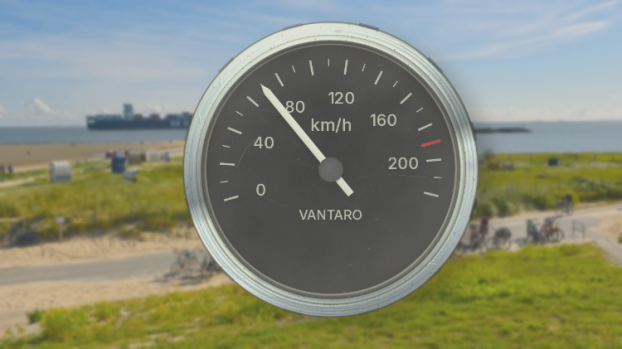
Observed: 70 km/h
